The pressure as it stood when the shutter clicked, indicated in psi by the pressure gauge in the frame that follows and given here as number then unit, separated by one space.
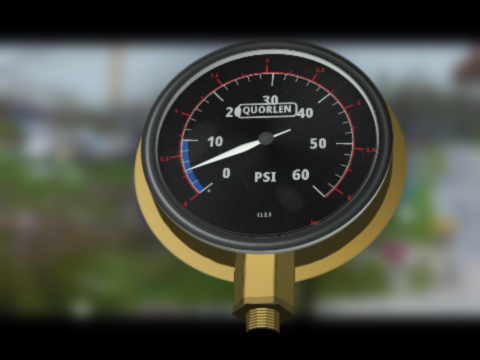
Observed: 4 psi
